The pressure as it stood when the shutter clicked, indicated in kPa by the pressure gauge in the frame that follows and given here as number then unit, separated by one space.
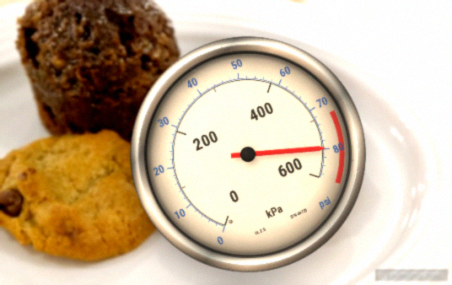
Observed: 550 kPa
